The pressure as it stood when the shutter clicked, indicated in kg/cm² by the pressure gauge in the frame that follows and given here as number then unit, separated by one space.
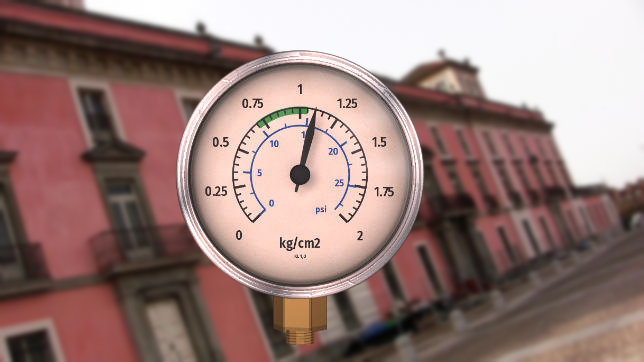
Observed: 1.1 kg/cm²
